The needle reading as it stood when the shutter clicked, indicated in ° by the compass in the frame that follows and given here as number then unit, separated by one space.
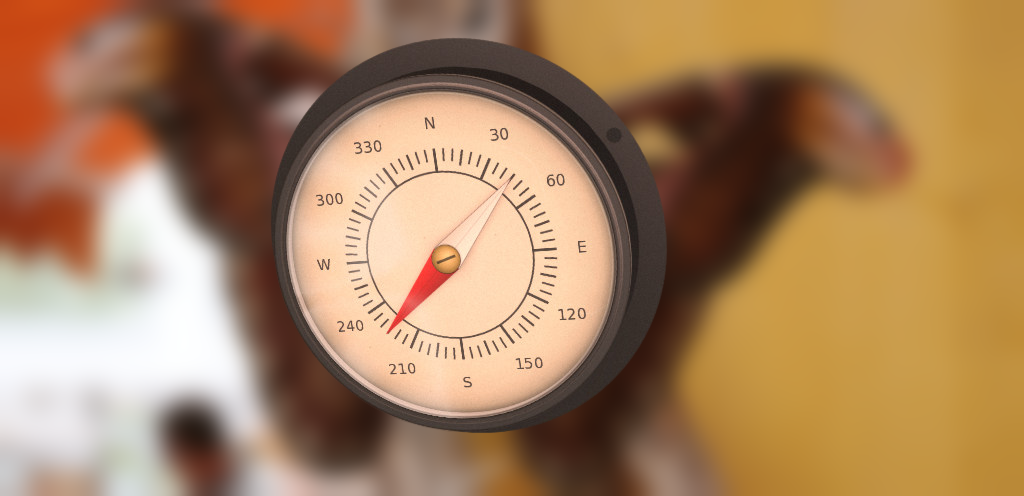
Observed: 225 °
